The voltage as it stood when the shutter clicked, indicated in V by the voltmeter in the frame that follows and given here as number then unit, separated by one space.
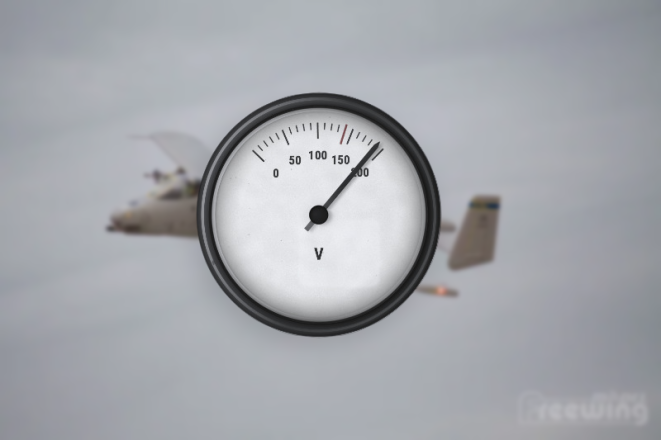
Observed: 190 V
